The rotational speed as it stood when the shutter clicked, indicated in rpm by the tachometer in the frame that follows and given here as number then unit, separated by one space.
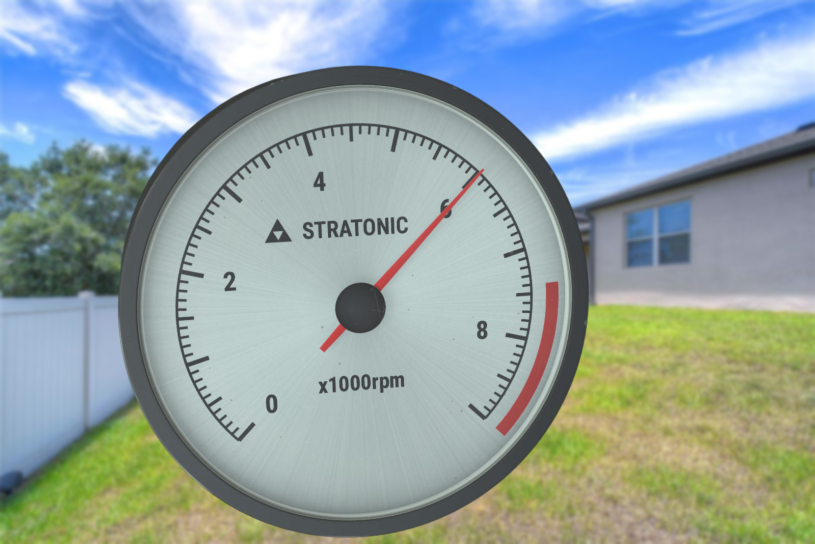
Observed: 6000 rpm
